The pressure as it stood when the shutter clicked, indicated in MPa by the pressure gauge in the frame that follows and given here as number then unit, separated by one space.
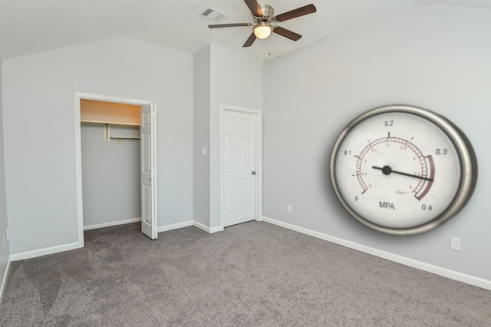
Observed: 0.35 MPa
